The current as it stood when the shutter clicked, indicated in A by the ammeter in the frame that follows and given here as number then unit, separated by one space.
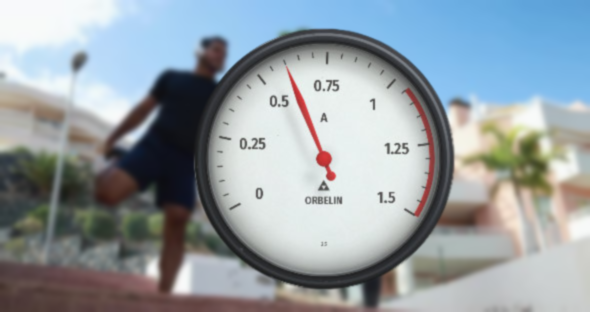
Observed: 0.6 A
